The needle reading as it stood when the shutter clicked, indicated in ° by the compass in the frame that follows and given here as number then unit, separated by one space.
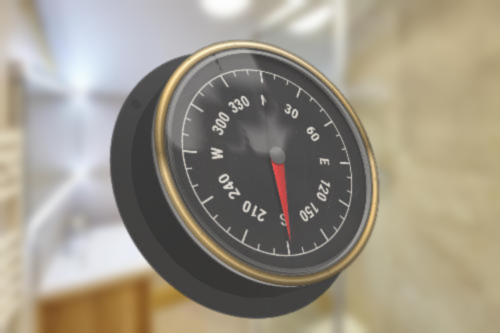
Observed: 180 °
